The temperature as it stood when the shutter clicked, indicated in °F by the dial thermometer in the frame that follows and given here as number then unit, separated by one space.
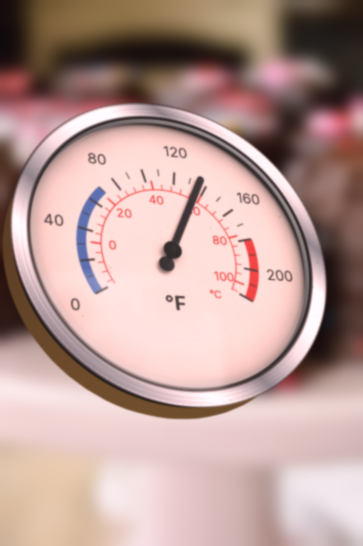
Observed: 135 °F
